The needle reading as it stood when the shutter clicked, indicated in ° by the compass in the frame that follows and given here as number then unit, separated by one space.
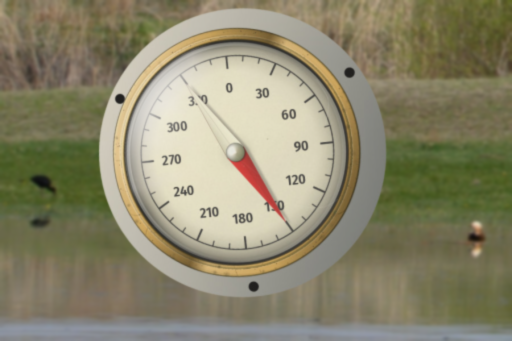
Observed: 150 °
